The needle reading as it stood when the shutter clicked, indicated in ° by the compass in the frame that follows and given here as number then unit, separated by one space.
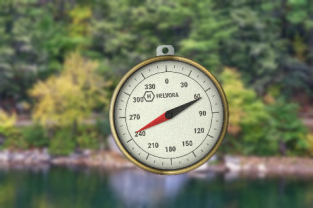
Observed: 245 °
